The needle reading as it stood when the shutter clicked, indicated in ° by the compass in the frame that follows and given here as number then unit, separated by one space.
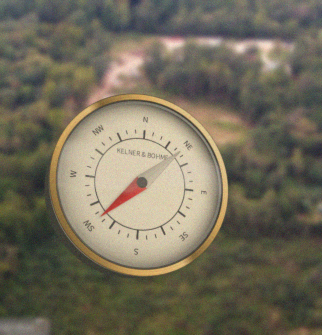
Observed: 225 °
